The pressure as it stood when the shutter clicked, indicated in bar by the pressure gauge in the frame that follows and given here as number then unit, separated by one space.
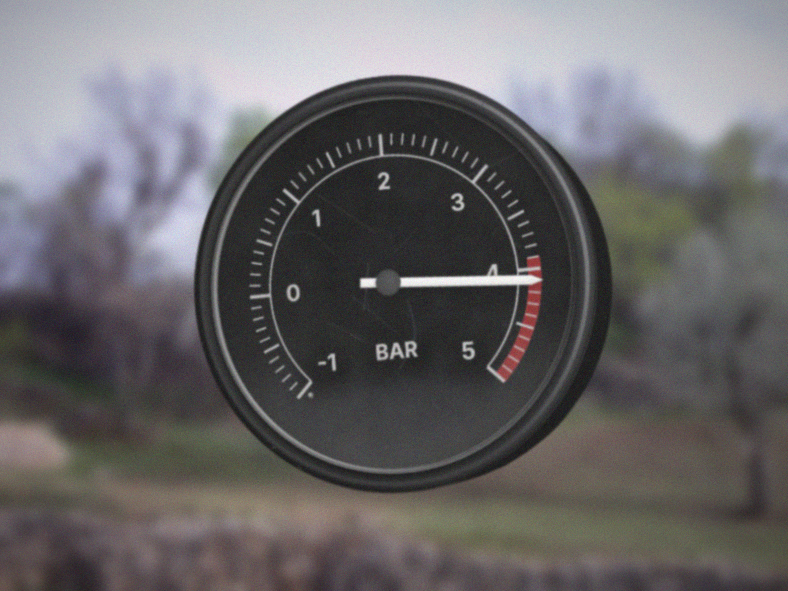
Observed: 4.1 bar
